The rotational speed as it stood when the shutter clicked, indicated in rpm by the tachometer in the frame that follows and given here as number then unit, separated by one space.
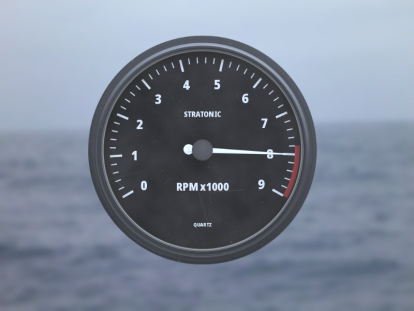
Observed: 8000 rpm
